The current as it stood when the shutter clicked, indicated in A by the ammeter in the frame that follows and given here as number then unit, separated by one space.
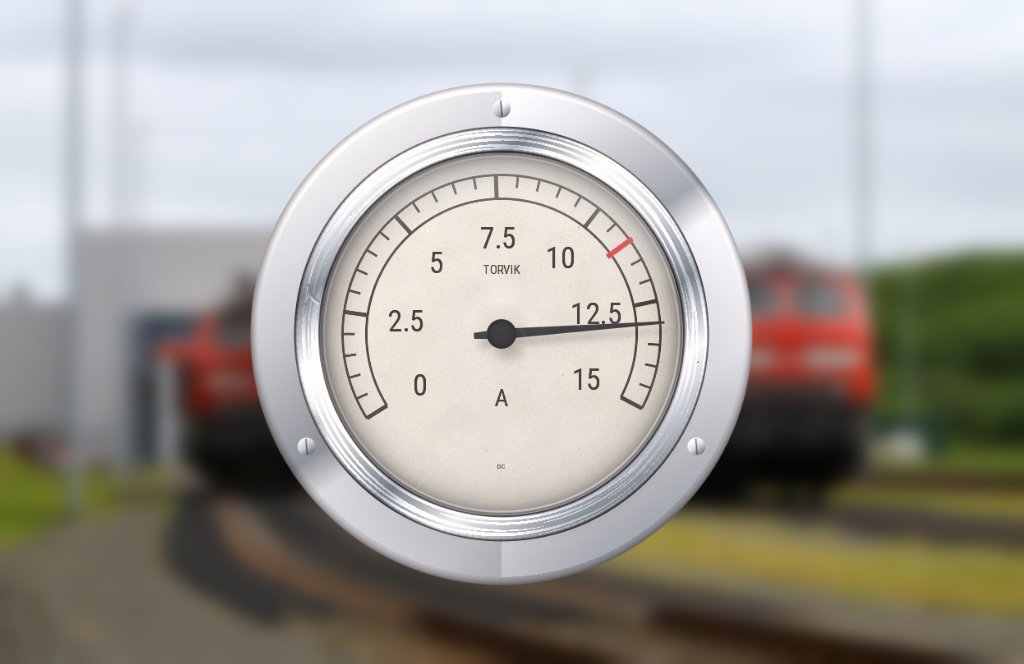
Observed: 13 A
